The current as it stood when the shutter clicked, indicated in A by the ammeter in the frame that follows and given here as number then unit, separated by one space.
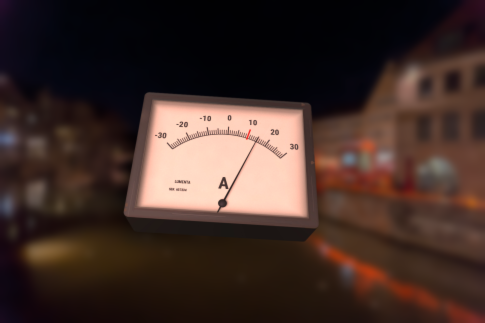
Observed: 15 A
